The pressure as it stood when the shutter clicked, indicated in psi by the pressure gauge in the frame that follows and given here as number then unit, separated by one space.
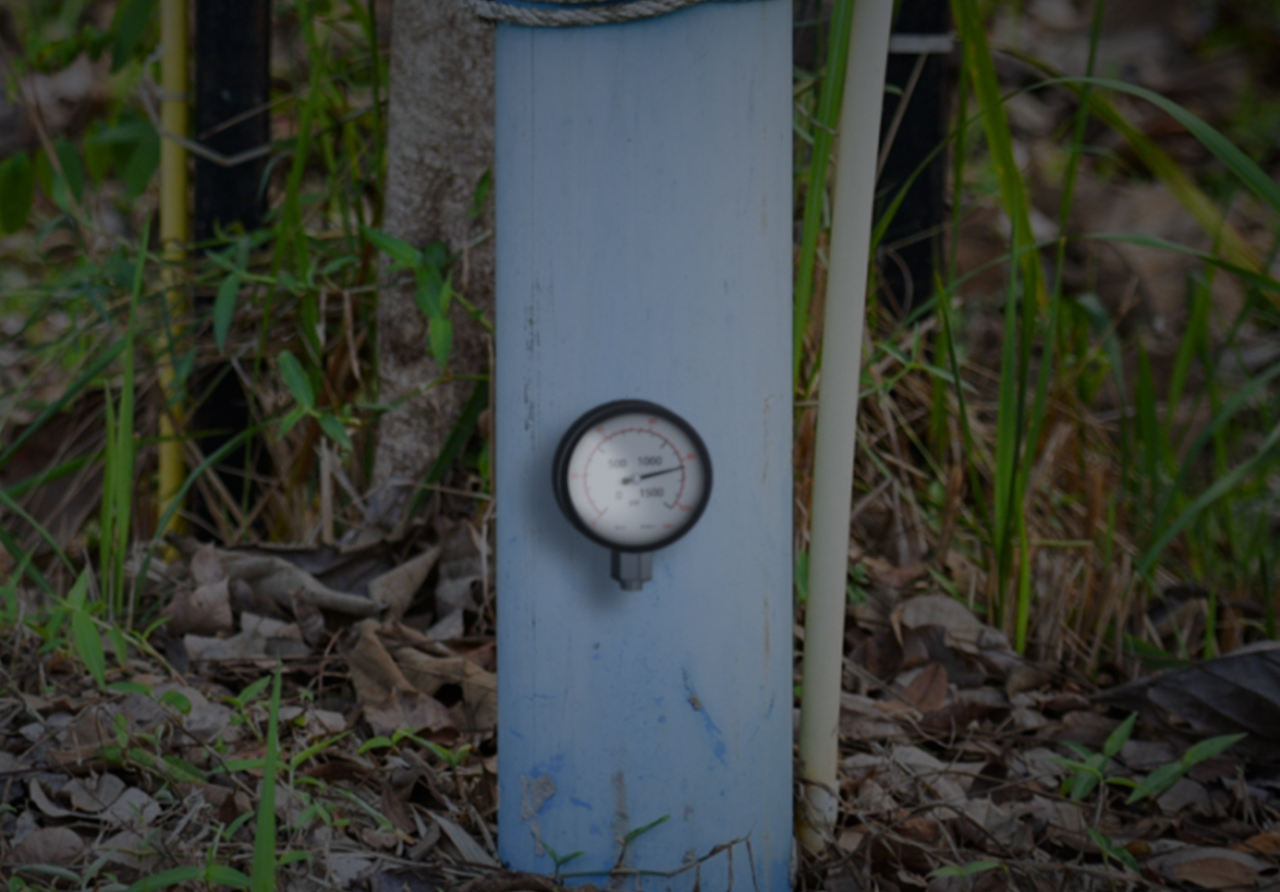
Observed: 1200 psi
